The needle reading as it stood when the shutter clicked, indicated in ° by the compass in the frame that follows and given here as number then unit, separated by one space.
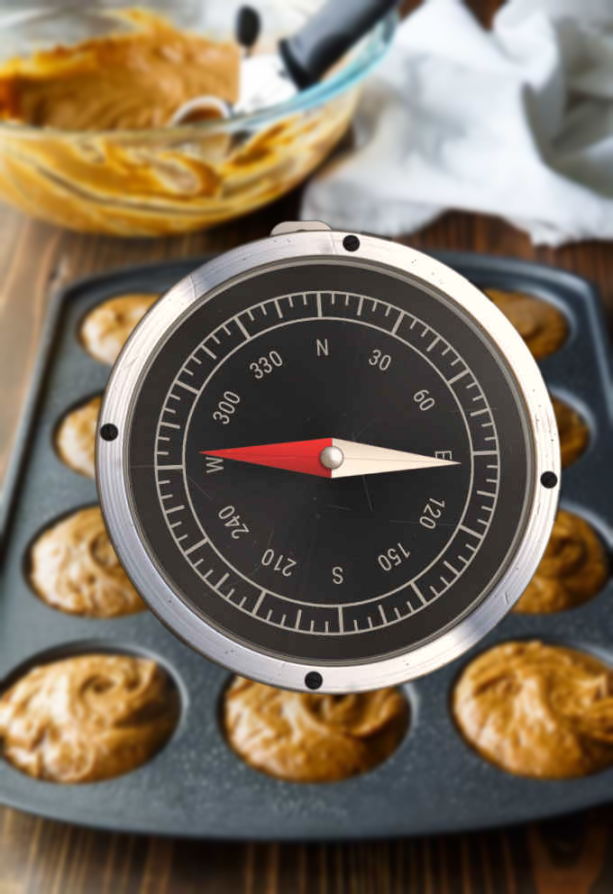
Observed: 275 °
